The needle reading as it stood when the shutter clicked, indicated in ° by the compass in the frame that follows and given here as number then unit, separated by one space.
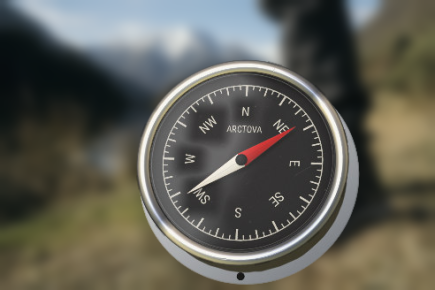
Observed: 55 °
